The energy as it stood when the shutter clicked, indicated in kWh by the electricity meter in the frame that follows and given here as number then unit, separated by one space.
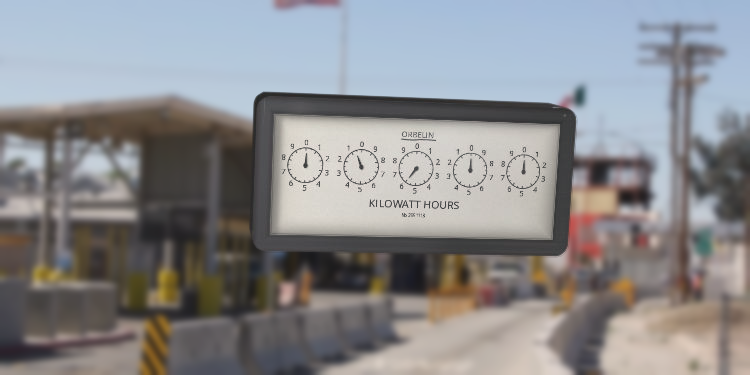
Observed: 600 kWh
